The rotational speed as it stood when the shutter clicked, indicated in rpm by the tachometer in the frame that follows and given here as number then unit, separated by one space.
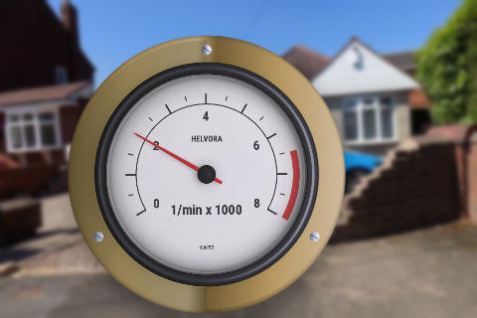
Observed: 2000 rpm
